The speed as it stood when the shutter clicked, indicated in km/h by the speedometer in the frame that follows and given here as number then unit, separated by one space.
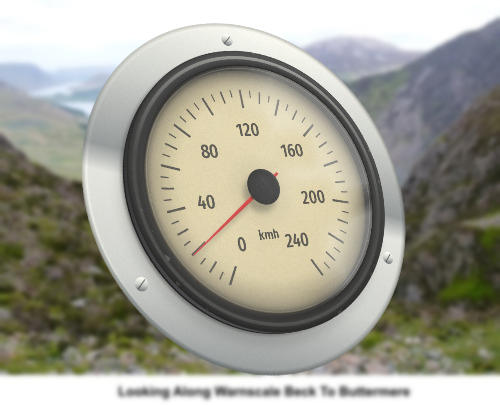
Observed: 20 km/h
